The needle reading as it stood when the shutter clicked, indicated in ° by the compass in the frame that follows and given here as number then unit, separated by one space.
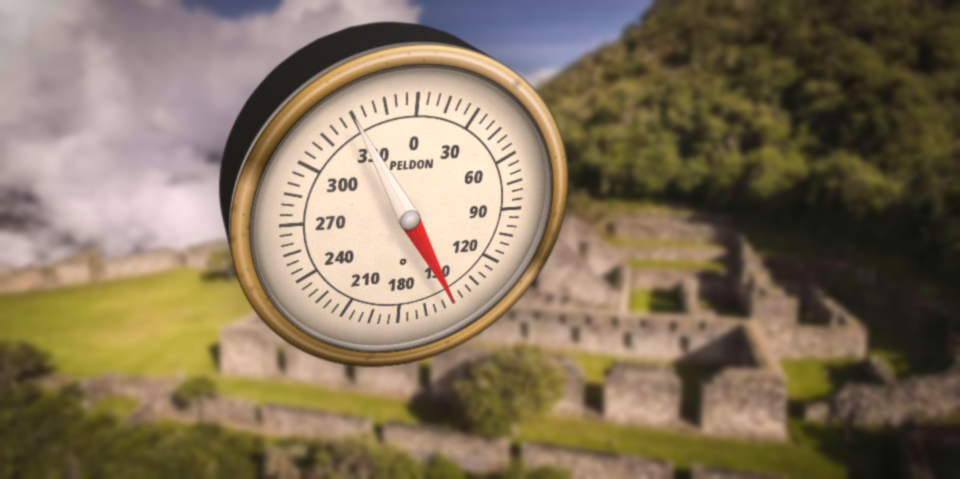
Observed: 150 °
